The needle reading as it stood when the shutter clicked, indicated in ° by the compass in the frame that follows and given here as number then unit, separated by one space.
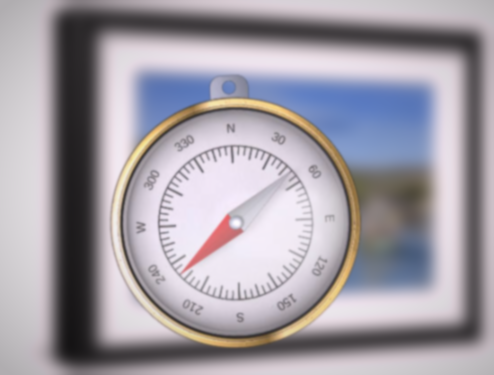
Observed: 230 °
